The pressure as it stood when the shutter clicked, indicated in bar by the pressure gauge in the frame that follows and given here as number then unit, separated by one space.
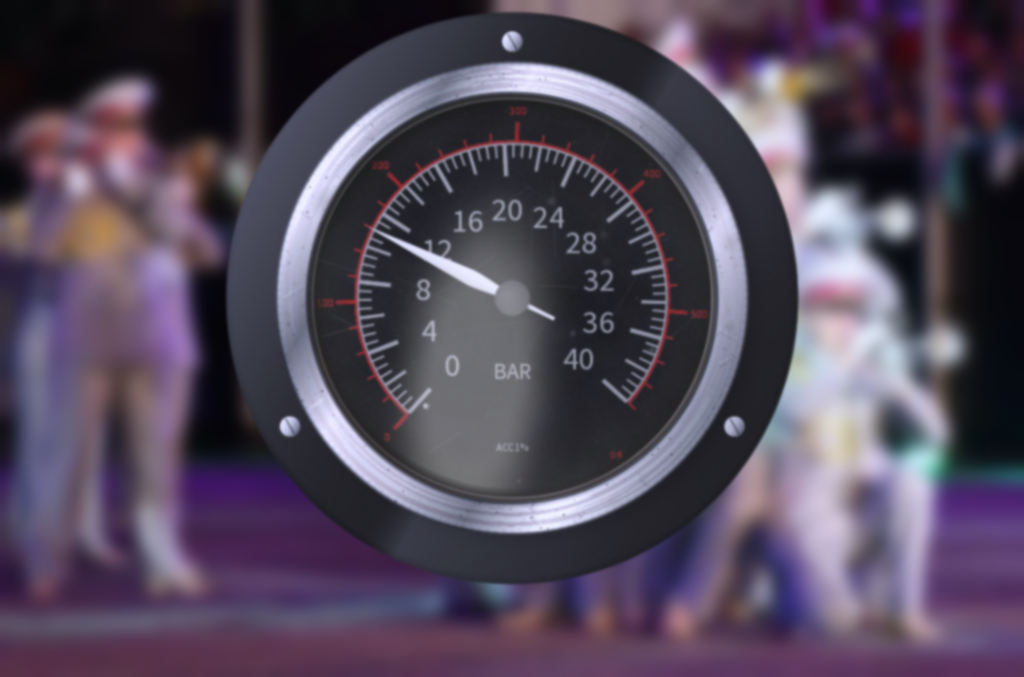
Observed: 11 bar
